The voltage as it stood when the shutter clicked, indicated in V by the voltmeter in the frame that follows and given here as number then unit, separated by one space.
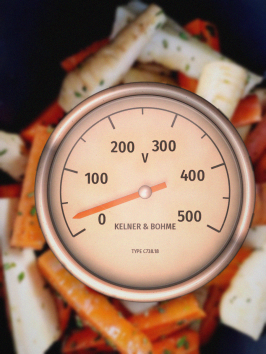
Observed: 25 V
